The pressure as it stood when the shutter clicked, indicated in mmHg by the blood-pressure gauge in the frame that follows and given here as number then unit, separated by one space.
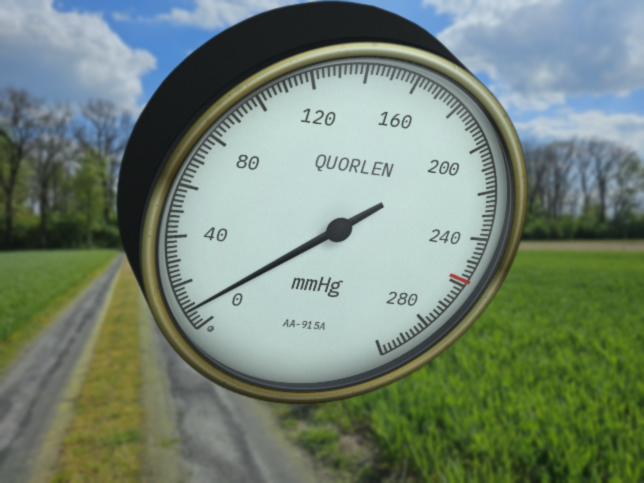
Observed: 10 mmHg
